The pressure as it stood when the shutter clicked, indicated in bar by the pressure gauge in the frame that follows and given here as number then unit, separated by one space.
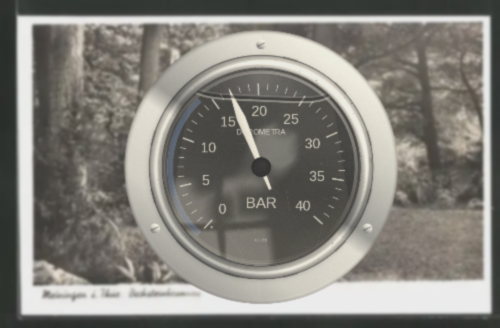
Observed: 17 bar
